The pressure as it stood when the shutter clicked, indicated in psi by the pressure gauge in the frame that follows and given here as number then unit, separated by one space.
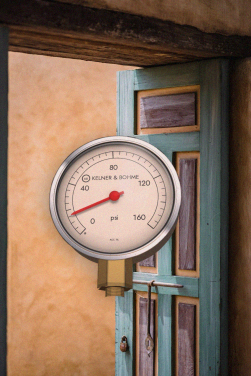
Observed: 15 psi
